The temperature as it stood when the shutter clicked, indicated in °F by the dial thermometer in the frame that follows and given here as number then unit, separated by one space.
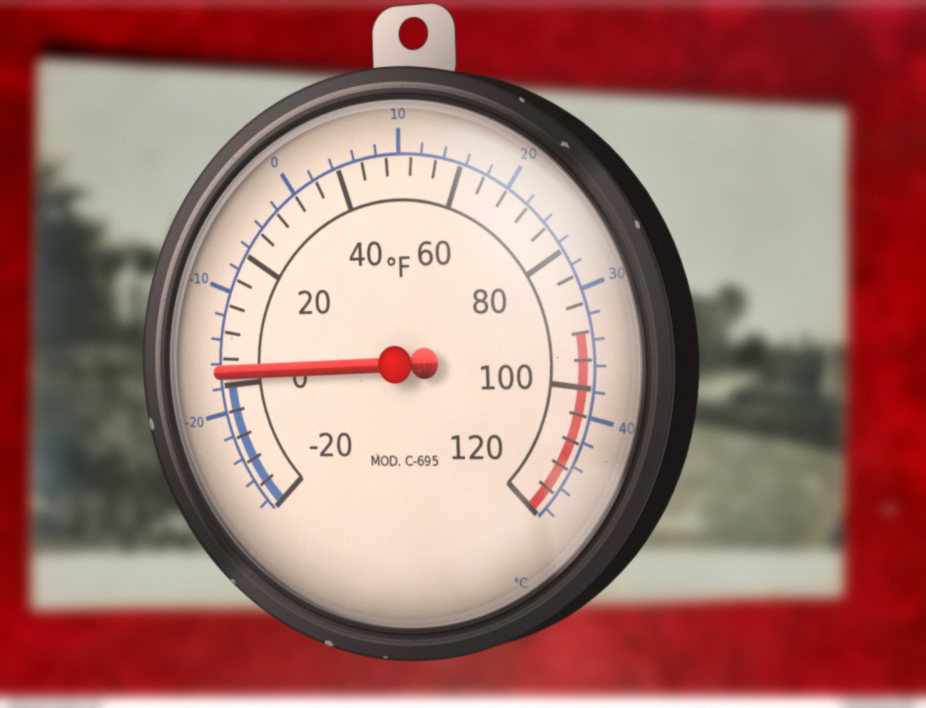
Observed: 2 °F
